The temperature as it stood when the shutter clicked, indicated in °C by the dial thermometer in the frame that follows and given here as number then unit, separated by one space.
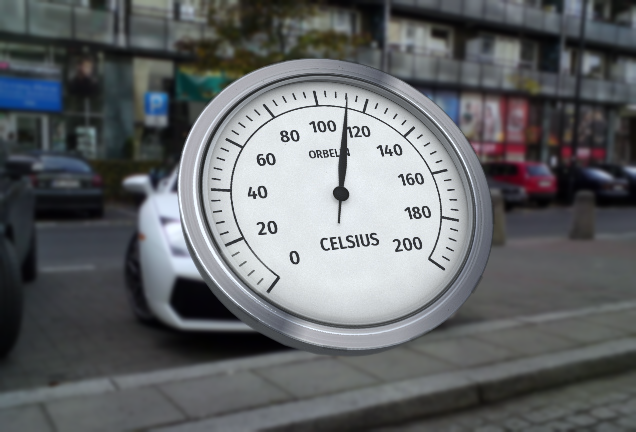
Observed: 112 °C
